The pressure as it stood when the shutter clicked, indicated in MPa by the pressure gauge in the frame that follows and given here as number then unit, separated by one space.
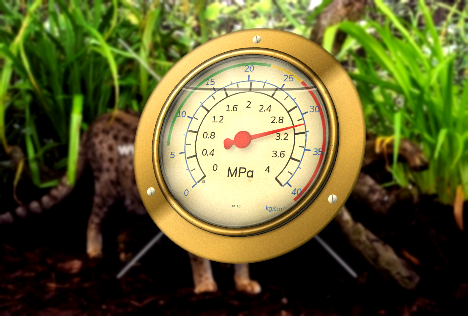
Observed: 3.1 MPa
